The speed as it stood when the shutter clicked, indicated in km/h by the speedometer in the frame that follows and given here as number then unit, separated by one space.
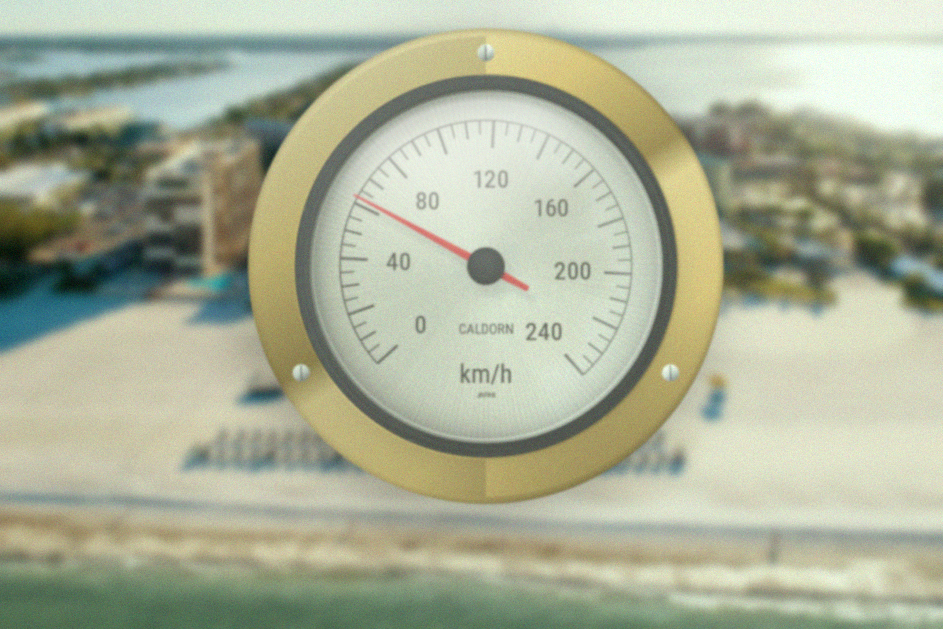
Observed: 62.5 km/h
